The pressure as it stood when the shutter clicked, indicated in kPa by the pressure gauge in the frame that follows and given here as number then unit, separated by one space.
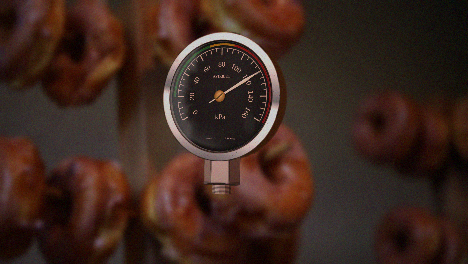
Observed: 120 kPa
